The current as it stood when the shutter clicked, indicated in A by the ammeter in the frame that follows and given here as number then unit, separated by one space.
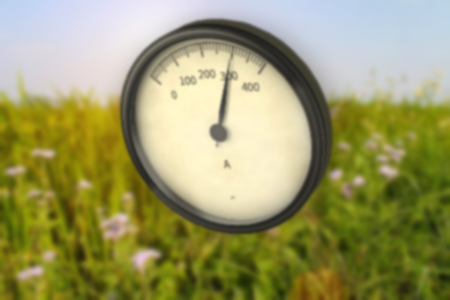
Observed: 300 A
